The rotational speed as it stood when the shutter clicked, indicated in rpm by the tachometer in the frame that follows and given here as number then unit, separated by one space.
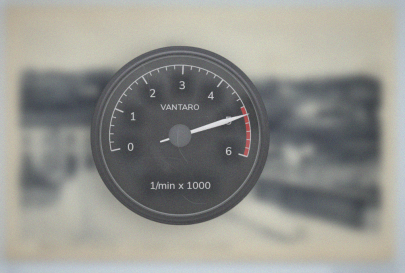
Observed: 5000 rpm
